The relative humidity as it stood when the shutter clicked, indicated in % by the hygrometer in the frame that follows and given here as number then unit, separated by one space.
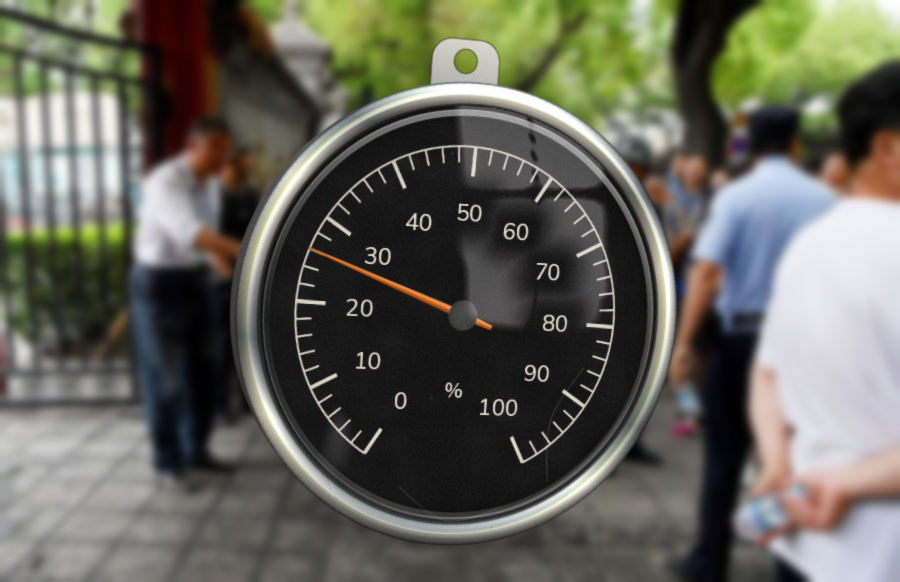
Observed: 26 %
